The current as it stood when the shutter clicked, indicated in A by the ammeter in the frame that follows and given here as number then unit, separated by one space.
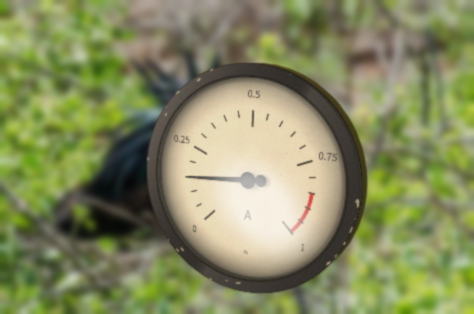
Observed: 0.15 A
